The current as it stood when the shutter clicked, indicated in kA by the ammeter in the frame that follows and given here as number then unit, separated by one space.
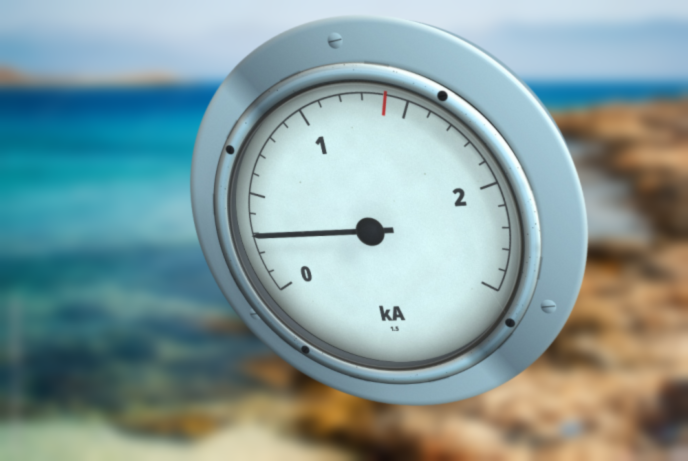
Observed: 0.3 kA
